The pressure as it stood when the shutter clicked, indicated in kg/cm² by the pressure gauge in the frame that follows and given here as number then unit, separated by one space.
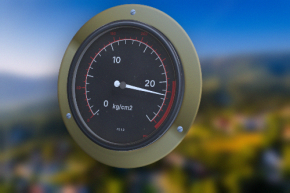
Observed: 21.5 kg/cm²
